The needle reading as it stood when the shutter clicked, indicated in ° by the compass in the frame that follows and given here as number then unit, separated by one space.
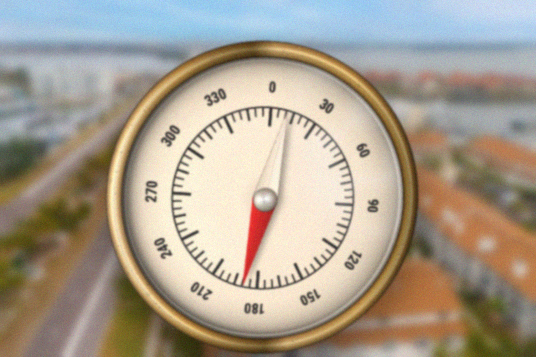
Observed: 190 °
